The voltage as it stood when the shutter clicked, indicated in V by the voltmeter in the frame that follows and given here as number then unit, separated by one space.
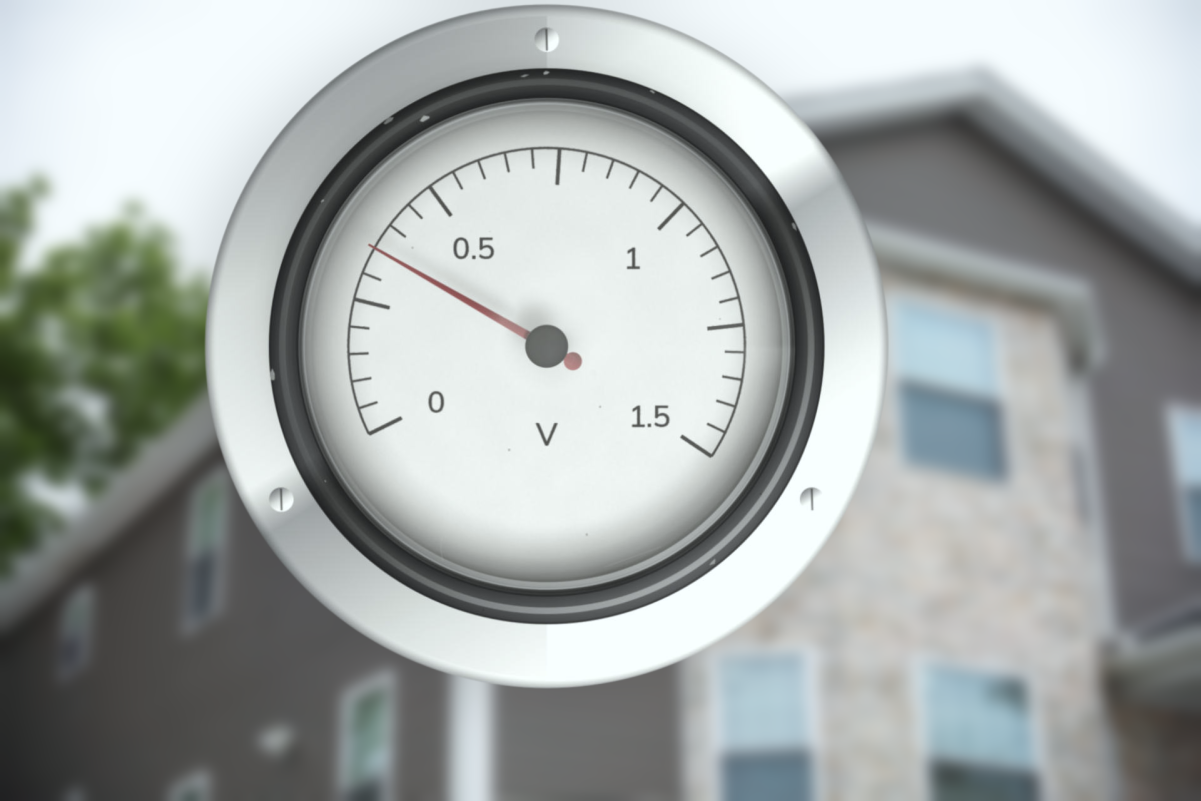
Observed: 0.35 V
